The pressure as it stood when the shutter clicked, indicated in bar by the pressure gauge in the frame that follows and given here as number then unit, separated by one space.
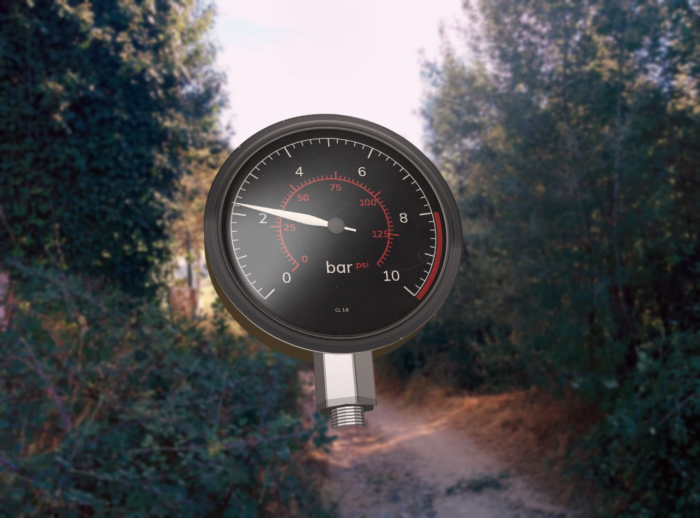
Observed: 2.2 bar
